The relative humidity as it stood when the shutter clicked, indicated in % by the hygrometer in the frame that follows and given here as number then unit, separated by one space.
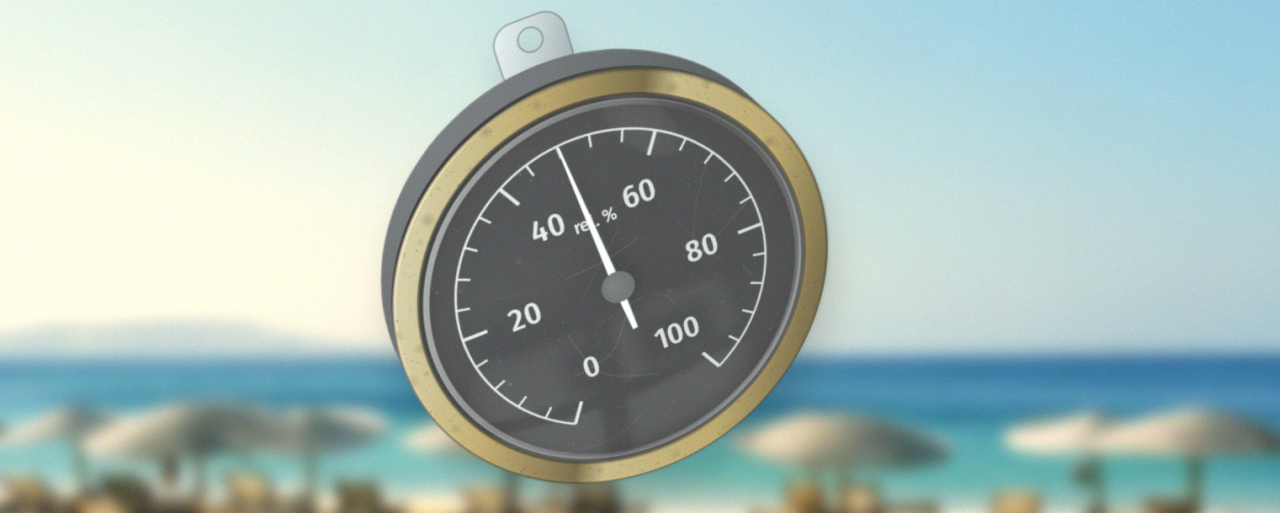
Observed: 48 %
